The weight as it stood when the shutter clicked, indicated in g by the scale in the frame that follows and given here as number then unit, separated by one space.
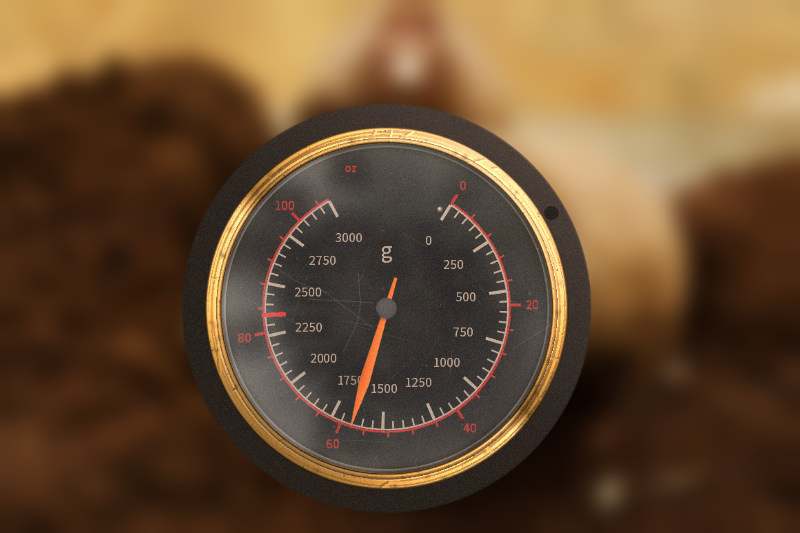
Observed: 1650 g
